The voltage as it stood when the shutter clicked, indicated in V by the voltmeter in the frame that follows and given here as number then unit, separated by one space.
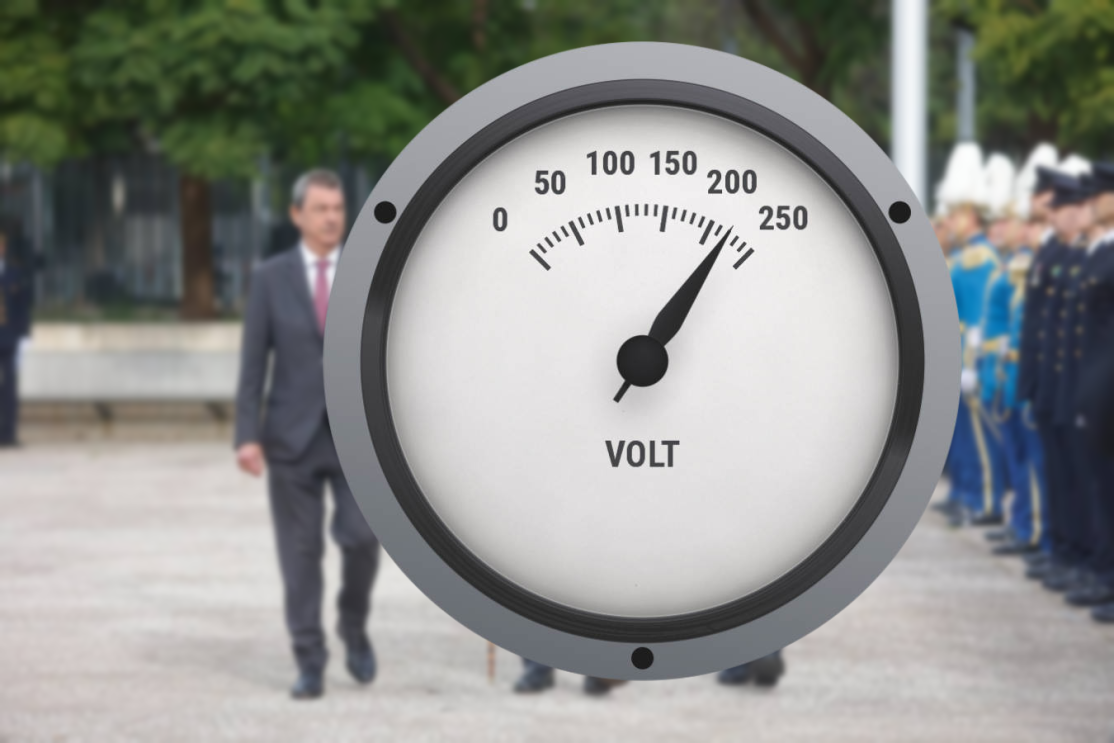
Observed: 220 V
